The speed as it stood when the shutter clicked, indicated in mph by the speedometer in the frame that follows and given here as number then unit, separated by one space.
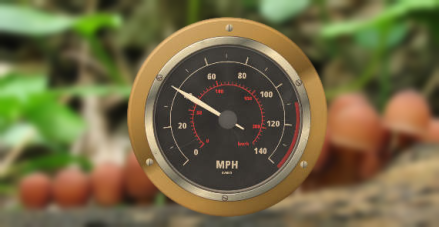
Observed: 40 mph
